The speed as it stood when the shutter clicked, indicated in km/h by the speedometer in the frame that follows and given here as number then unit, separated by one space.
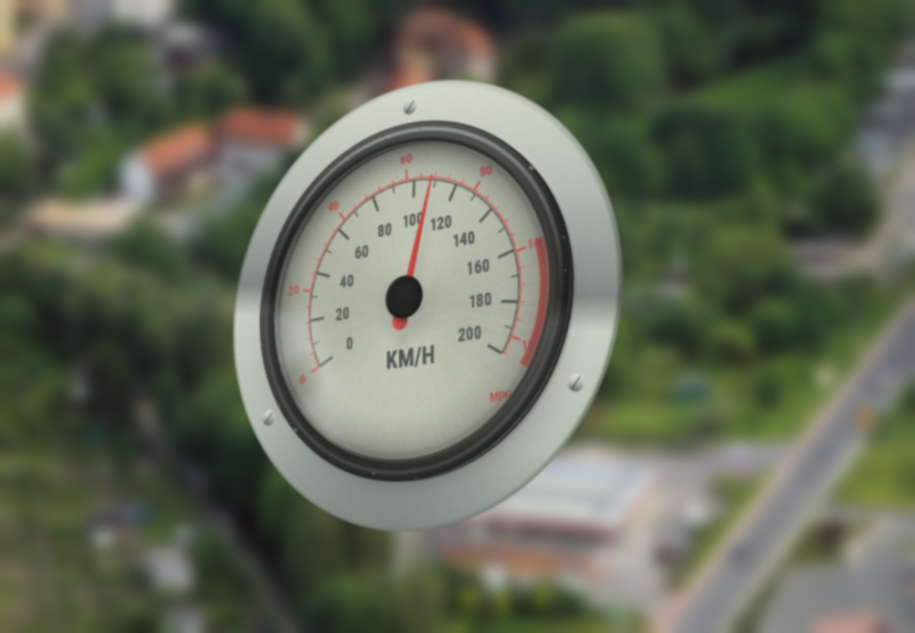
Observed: 110 km/h
